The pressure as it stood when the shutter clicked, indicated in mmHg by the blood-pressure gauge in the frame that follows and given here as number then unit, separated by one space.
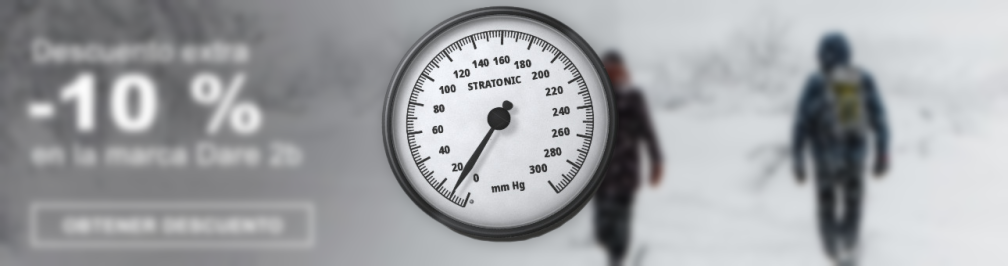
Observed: 10 mmHg
